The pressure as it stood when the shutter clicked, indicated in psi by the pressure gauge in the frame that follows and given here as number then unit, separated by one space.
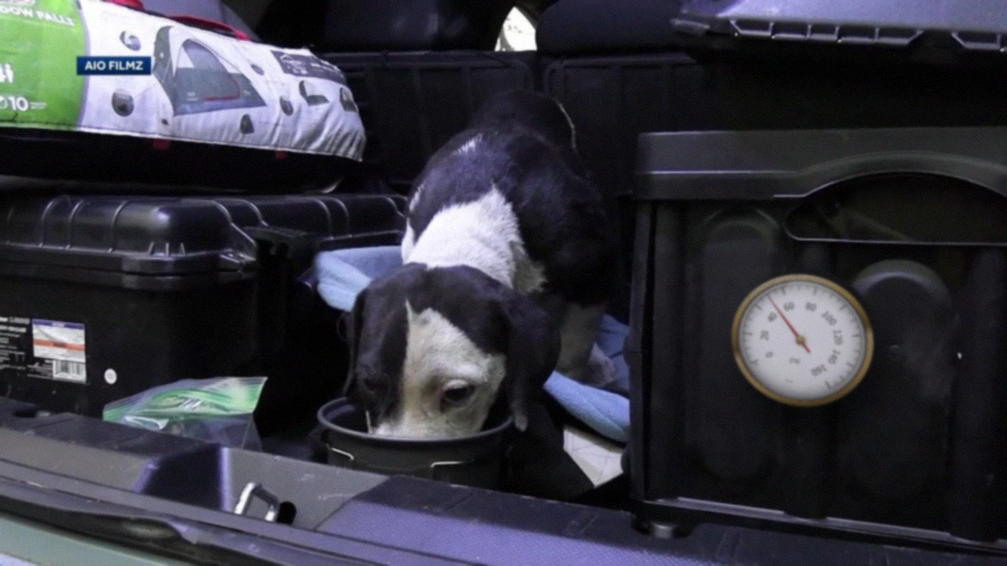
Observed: 50 psi
